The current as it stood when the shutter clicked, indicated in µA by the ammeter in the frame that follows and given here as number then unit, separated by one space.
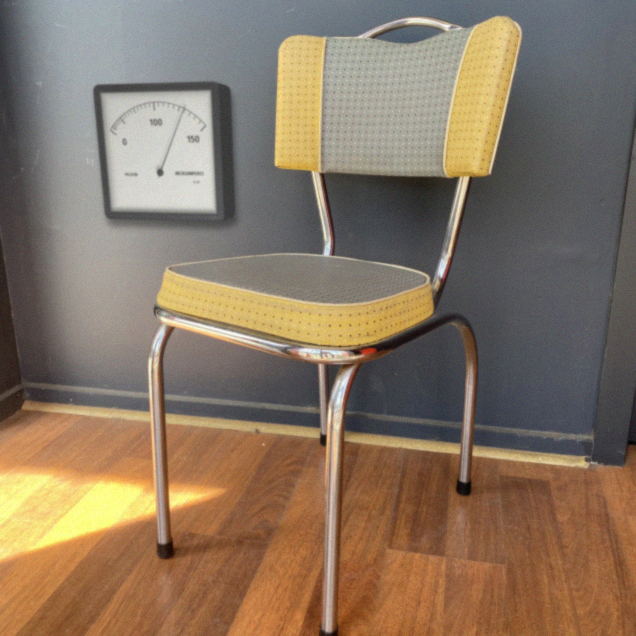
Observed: 130 µA
